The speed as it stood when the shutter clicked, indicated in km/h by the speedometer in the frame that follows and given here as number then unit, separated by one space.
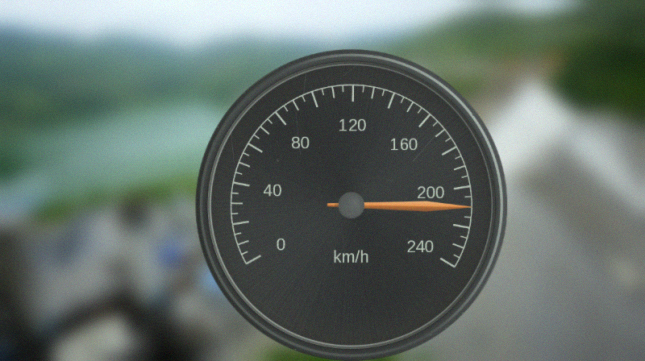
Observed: 210 km/h
